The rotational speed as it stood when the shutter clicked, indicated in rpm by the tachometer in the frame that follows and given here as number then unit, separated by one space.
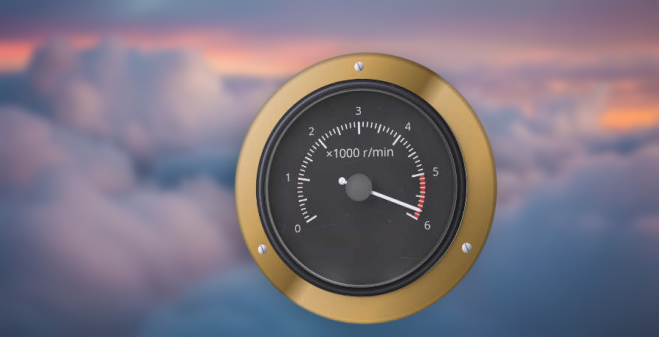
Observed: 5800 rpm
